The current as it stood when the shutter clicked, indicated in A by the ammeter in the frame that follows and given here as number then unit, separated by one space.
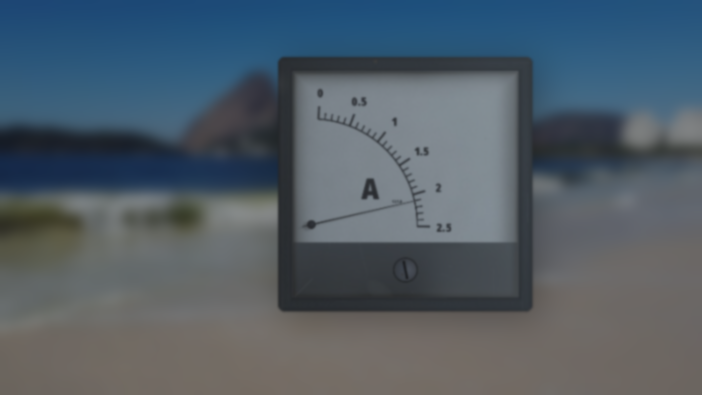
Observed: 2.1 A
